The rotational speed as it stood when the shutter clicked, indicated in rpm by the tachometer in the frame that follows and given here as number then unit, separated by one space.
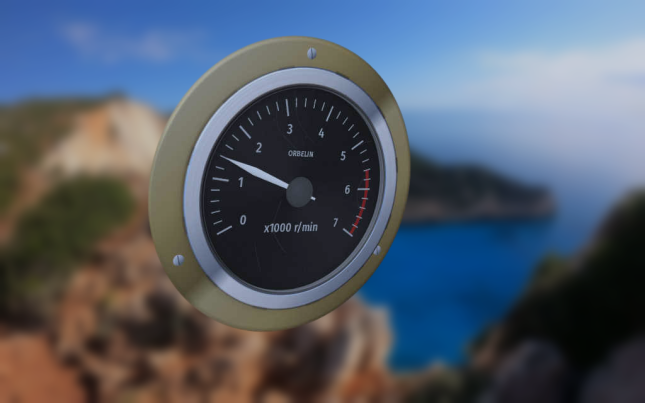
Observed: 1400 rpm
